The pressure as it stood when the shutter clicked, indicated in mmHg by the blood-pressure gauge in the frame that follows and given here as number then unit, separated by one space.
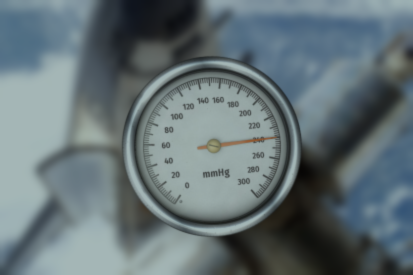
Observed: 240 mmHg
